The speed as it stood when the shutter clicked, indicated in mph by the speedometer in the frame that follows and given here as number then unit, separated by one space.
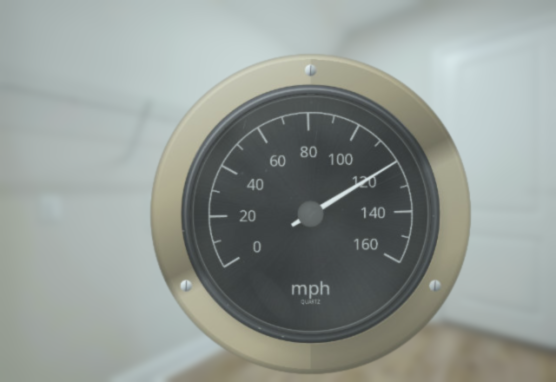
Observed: 120 mph
